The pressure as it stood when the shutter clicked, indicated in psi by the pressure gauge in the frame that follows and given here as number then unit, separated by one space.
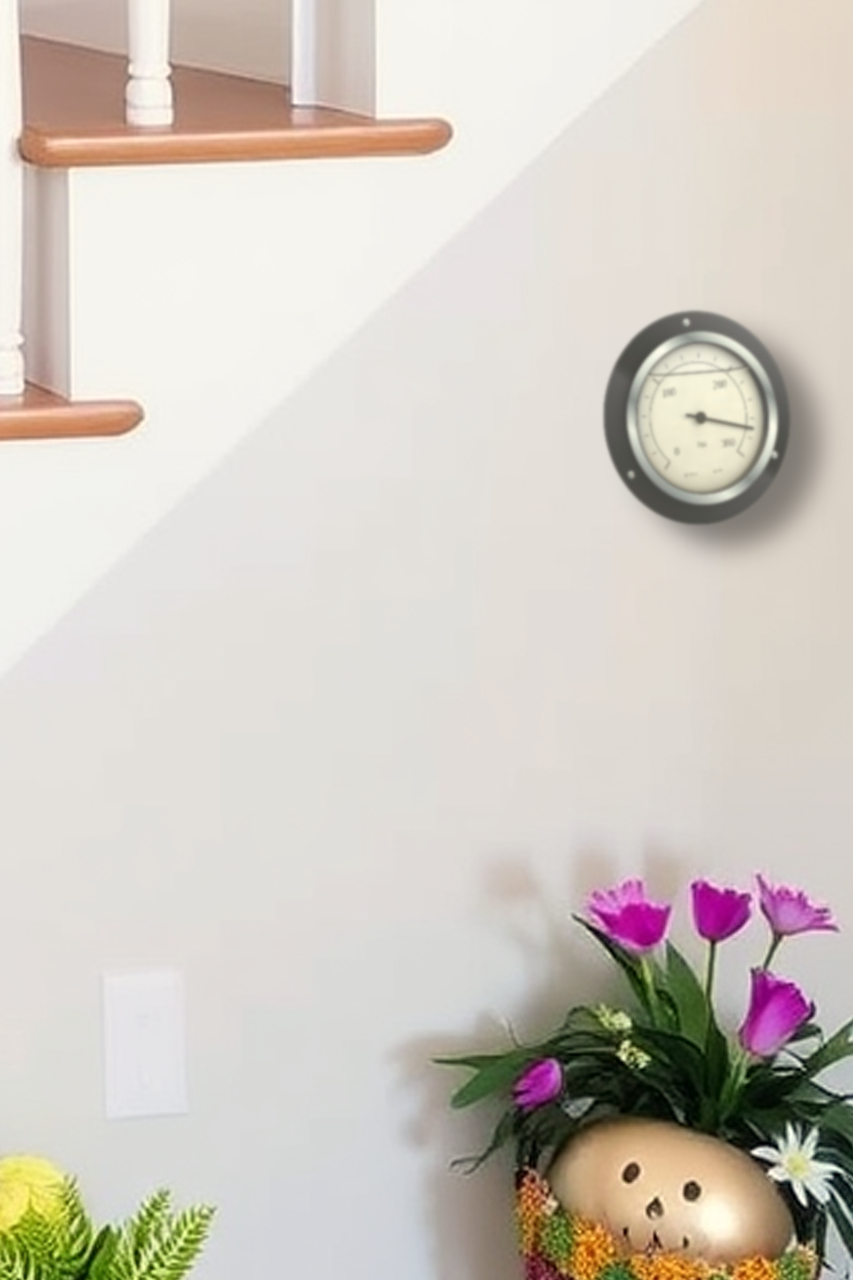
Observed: 270 psi
